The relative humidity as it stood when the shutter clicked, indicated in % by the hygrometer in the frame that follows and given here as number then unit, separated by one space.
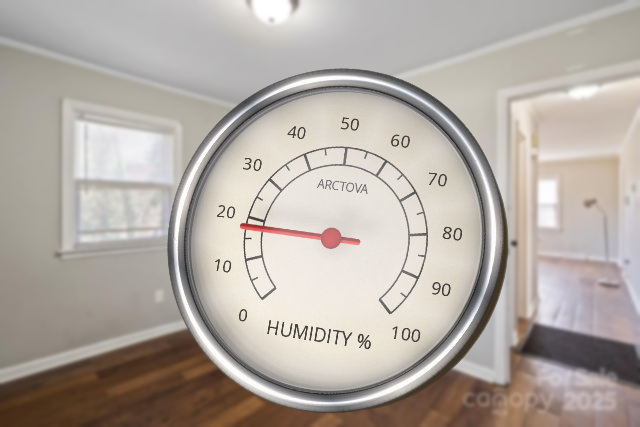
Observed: 17.5 %
